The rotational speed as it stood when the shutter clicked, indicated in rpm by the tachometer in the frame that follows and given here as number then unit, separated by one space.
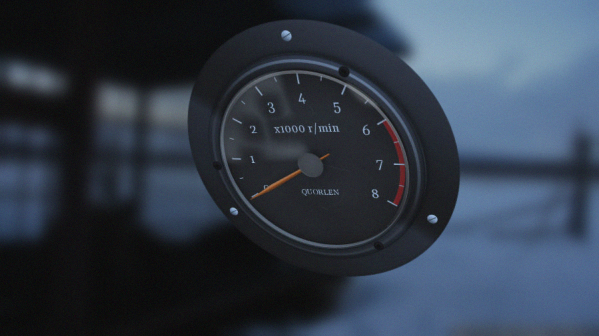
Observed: 0 rpm
